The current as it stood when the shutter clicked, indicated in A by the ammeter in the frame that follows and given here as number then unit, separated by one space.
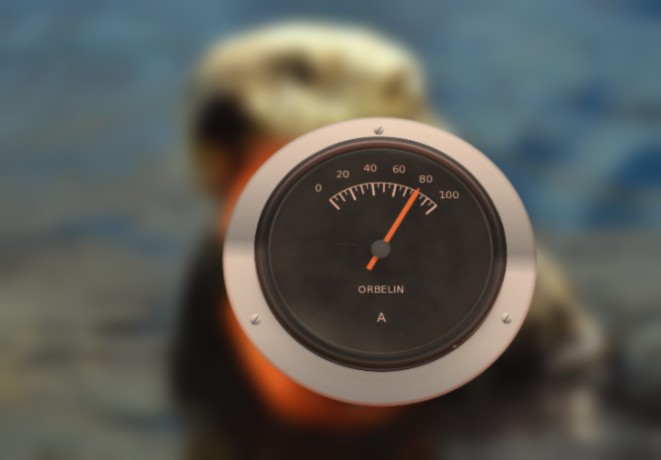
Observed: 80 A
